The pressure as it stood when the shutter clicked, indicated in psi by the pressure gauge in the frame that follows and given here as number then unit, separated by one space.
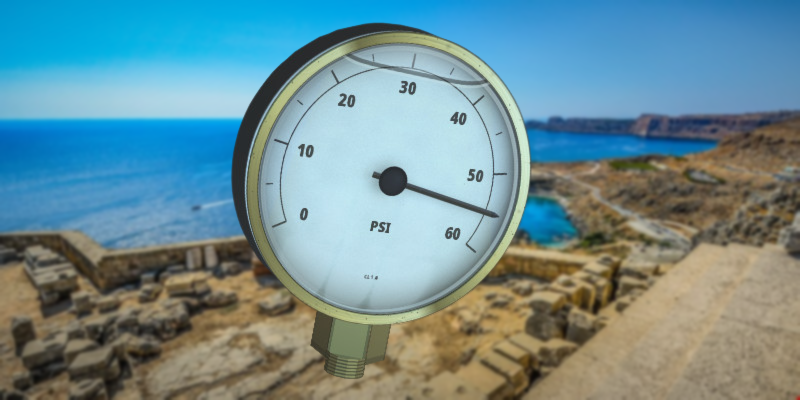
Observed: 55 psi
